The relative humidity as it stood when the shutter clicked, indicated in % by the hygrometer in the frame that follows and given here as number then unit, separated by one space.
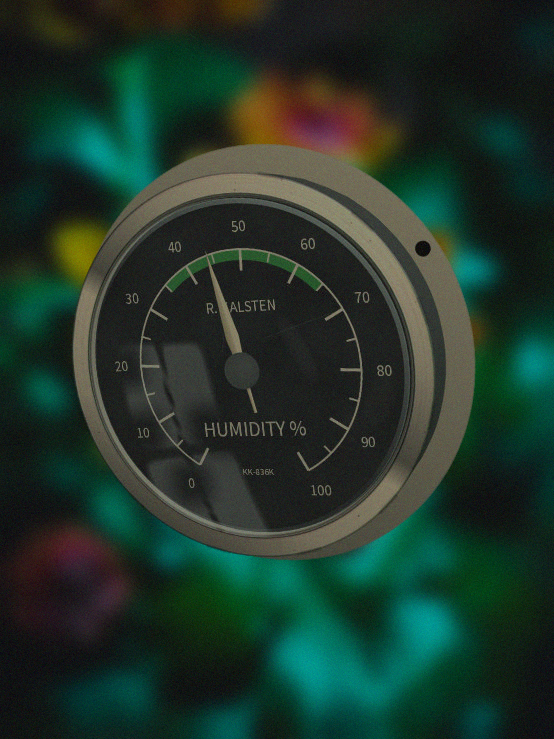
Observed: 45 %
